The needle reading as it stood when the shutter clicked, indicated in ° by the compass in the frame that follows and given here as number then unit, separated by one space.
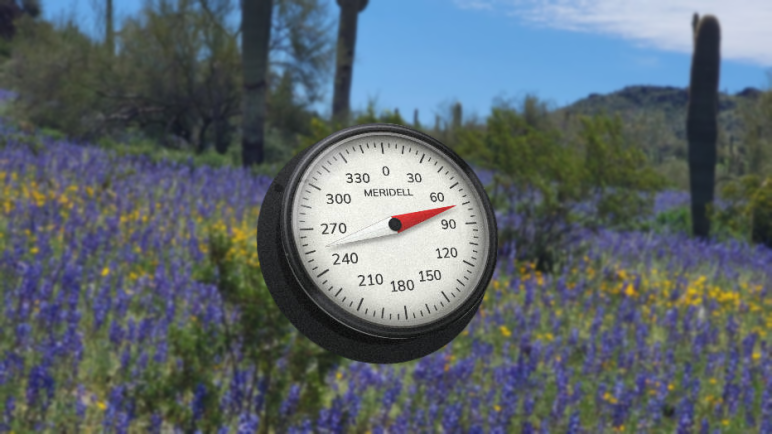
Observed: 75 °
